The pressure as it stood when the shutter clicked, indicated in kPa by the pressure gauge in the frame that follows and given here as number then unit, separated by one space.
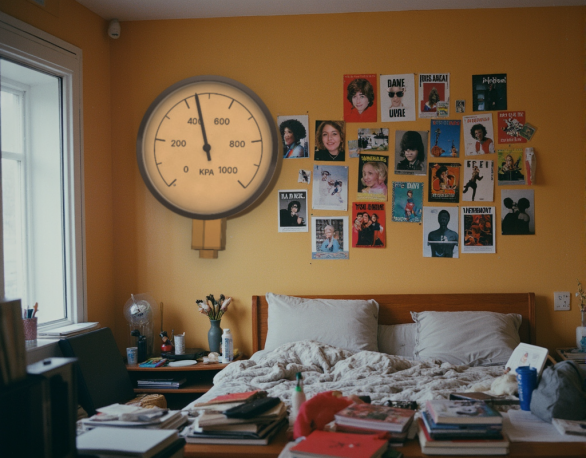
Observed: 450 kPa
